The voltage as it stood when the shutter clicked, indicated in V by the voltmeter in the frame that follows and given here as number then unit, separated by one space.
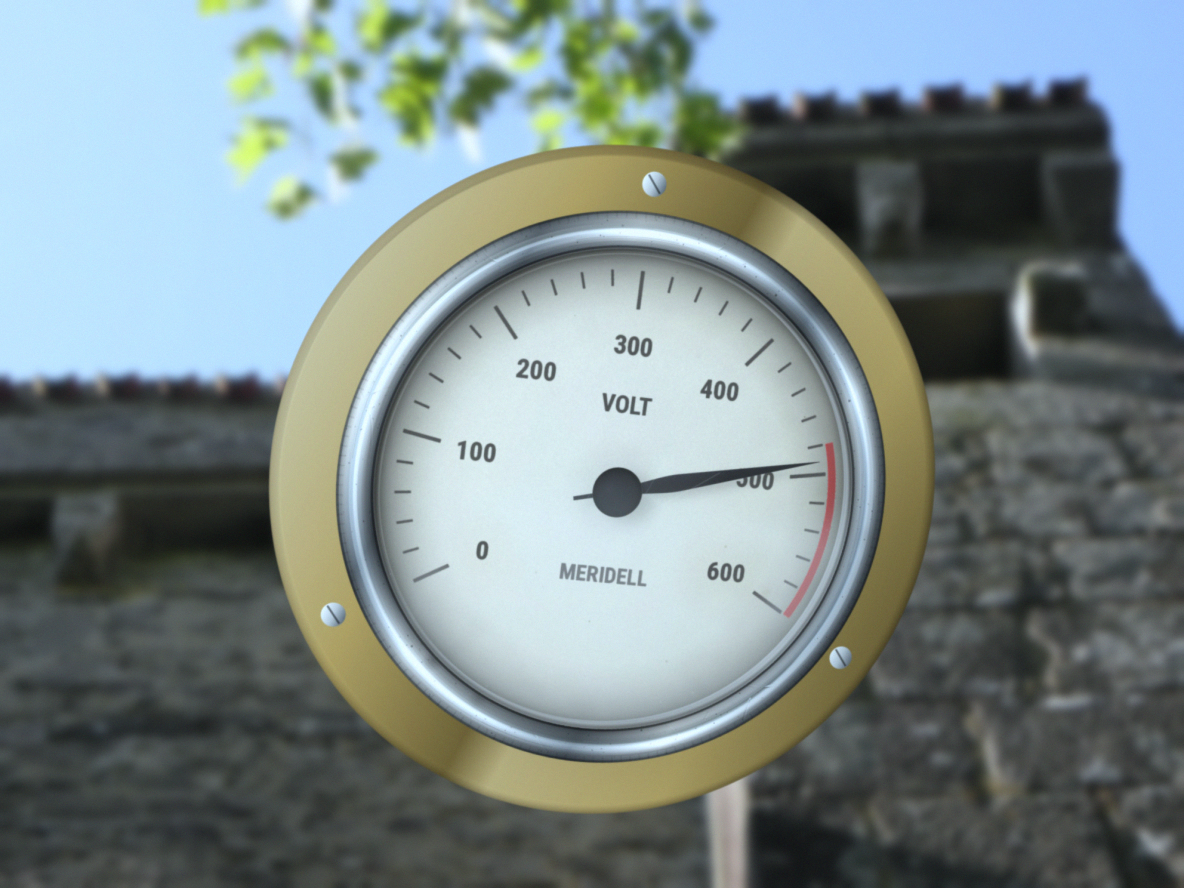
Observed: 490 V
